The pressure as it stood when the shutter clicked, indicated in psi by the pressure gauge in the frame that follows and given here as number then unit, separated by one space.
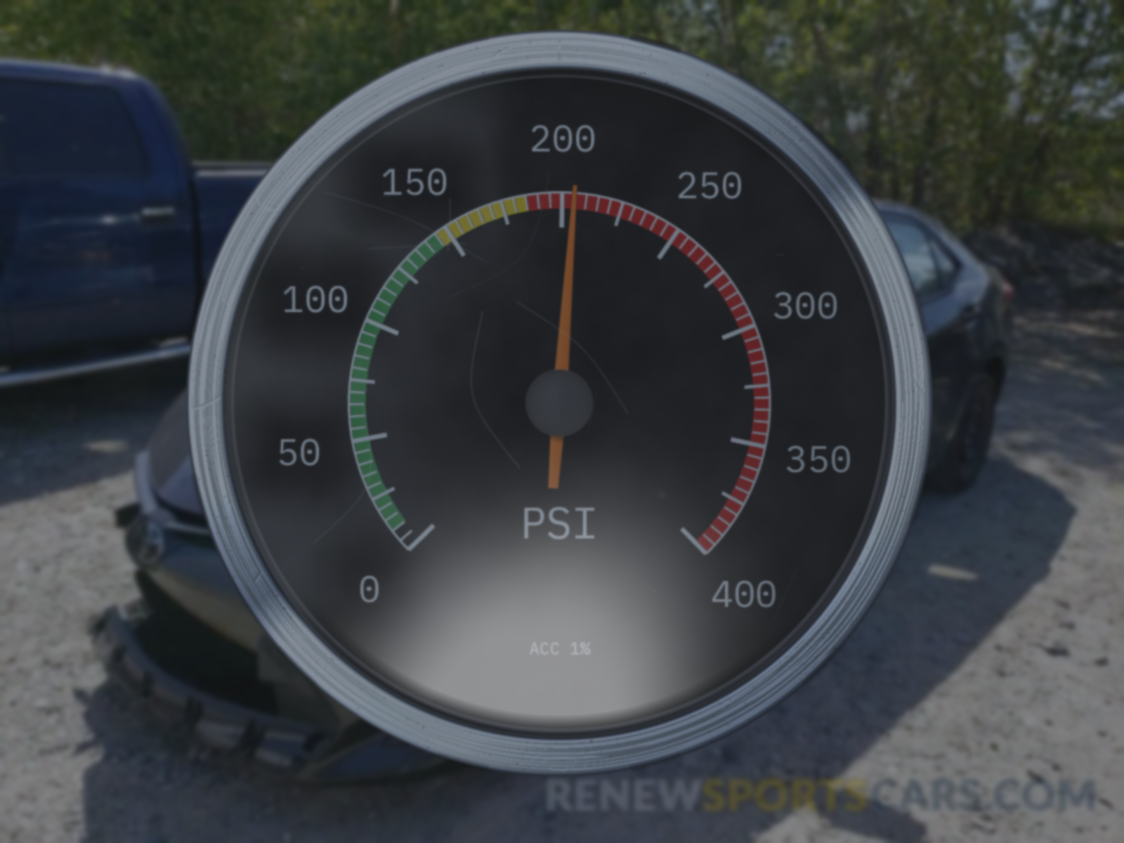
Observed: 205 psi
